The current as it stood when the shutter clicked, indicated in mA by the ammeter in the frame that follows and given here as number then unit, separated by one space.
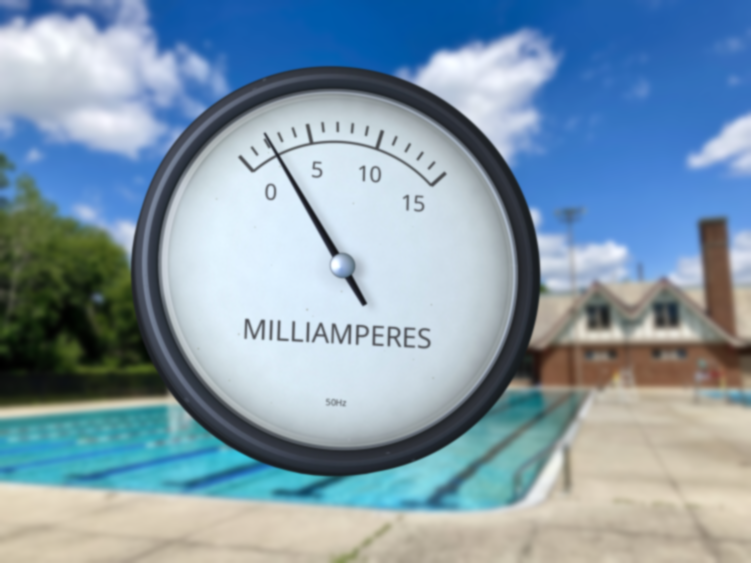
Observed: 2 mA
